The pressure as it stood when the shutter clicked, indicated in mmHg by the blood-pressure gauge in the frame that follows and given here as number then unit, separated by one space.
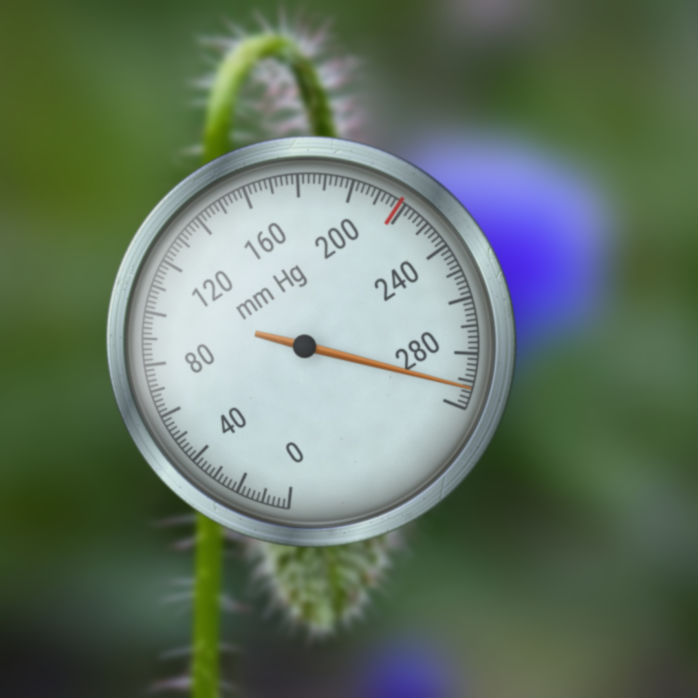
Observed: 292 mmHg
